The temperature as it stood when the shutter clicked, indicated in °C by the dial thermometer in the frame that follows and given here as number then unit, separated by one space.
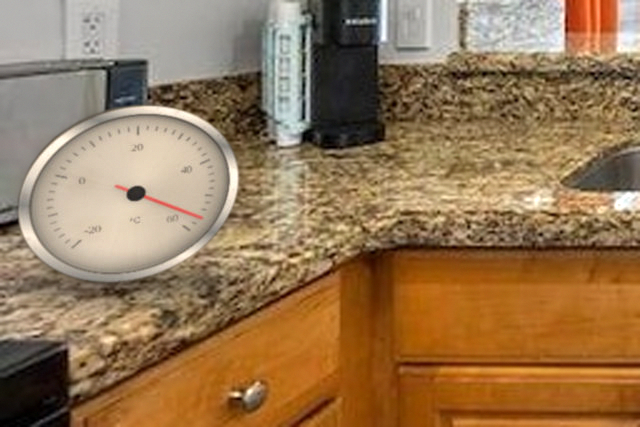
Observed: 56 °C
